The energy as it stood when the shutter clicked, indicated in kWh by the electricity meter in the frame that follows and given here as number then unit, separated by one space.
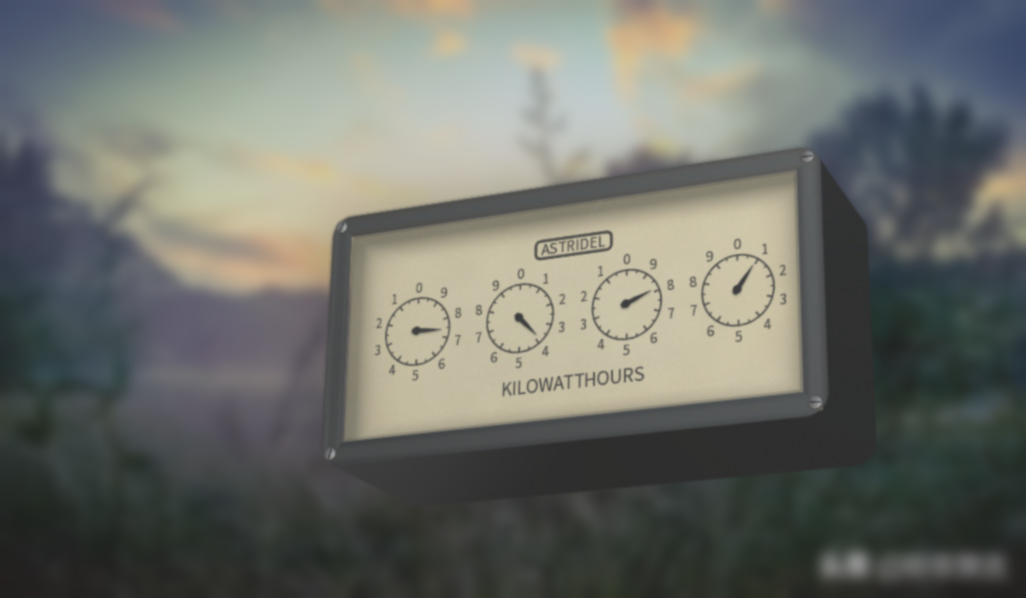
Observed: 7381 kWh
